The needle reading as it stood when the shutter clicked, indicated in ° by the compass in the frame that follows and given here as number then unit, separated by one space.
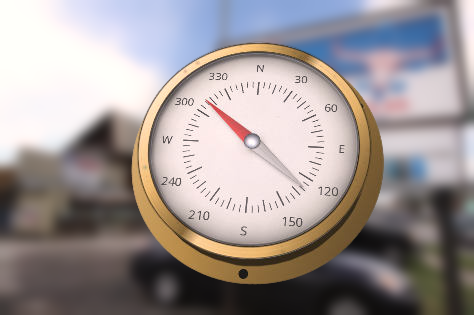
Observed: 310 °
